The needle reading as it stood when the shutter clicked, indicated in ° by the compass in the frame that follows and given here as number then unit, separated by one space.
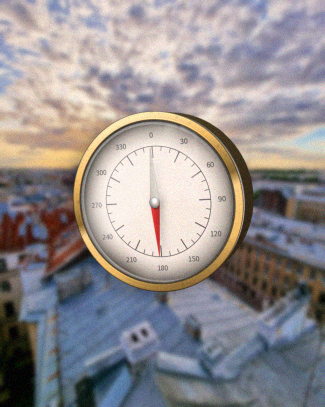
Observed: 180 °
